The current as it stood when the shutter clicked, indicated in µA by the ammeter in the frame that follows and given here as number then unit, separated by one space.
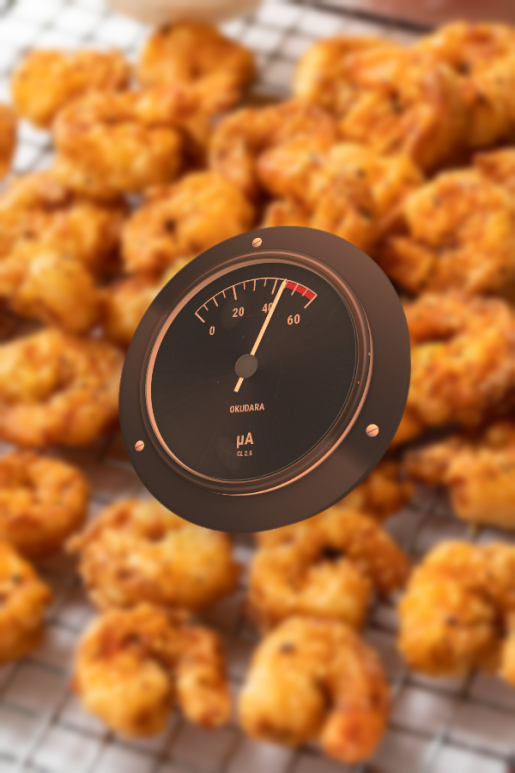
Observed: 45 µA
